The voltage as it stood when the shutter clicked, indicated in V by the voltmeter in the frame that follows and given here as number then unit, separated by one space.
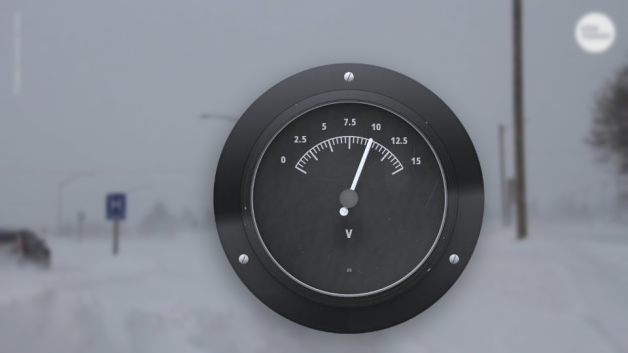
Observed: 10 V
